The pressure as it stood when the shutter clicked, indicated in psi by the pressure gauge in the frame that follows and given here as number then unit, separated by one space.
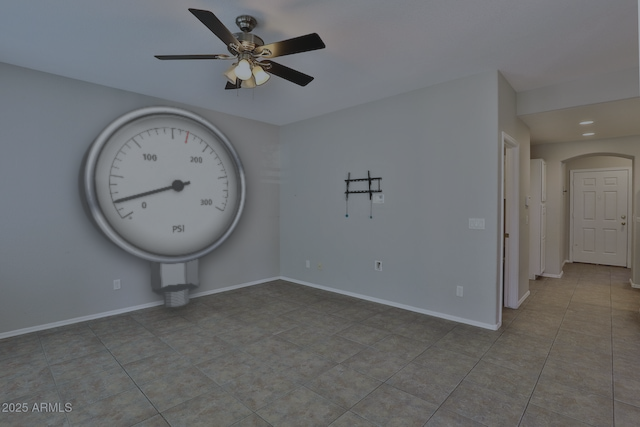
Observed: 20 psi
